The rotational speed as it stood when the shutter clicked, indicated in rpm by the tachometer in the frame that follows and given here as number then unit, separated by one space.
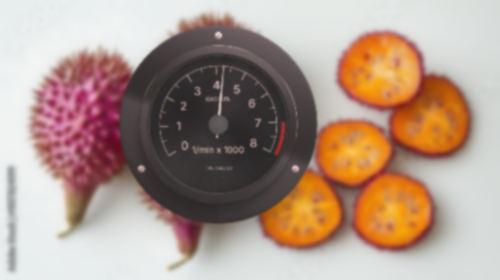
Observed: 4250 rpm
